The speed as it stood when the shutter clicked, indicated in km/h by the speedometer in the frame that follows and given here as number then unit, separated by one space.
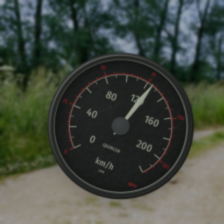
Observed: 125 km/h
